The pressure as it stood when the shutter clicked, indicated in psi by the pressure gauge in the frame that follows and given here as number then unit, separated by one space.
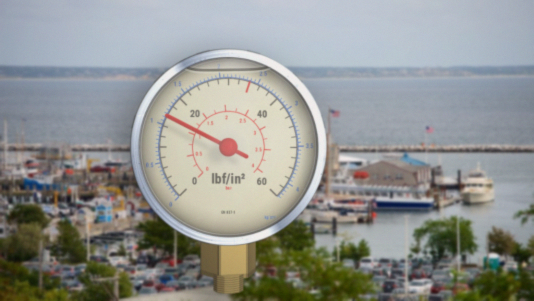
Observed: 16 psi
